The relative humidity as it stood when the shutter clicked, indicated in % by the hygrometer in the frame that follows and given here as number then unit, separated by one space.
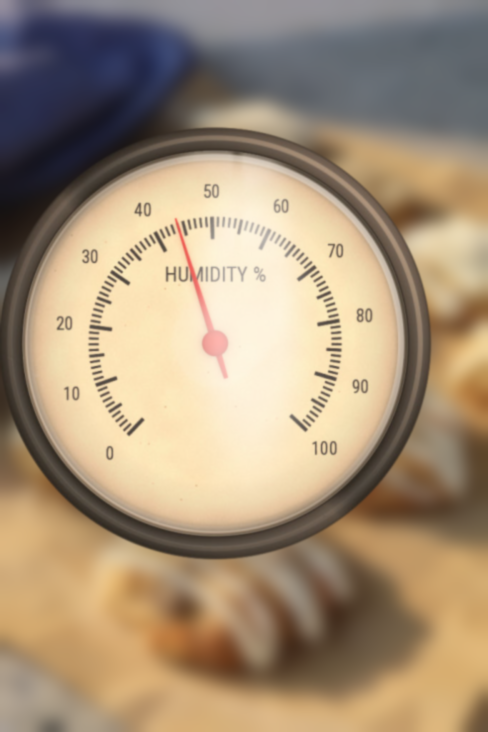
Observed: 44 %
